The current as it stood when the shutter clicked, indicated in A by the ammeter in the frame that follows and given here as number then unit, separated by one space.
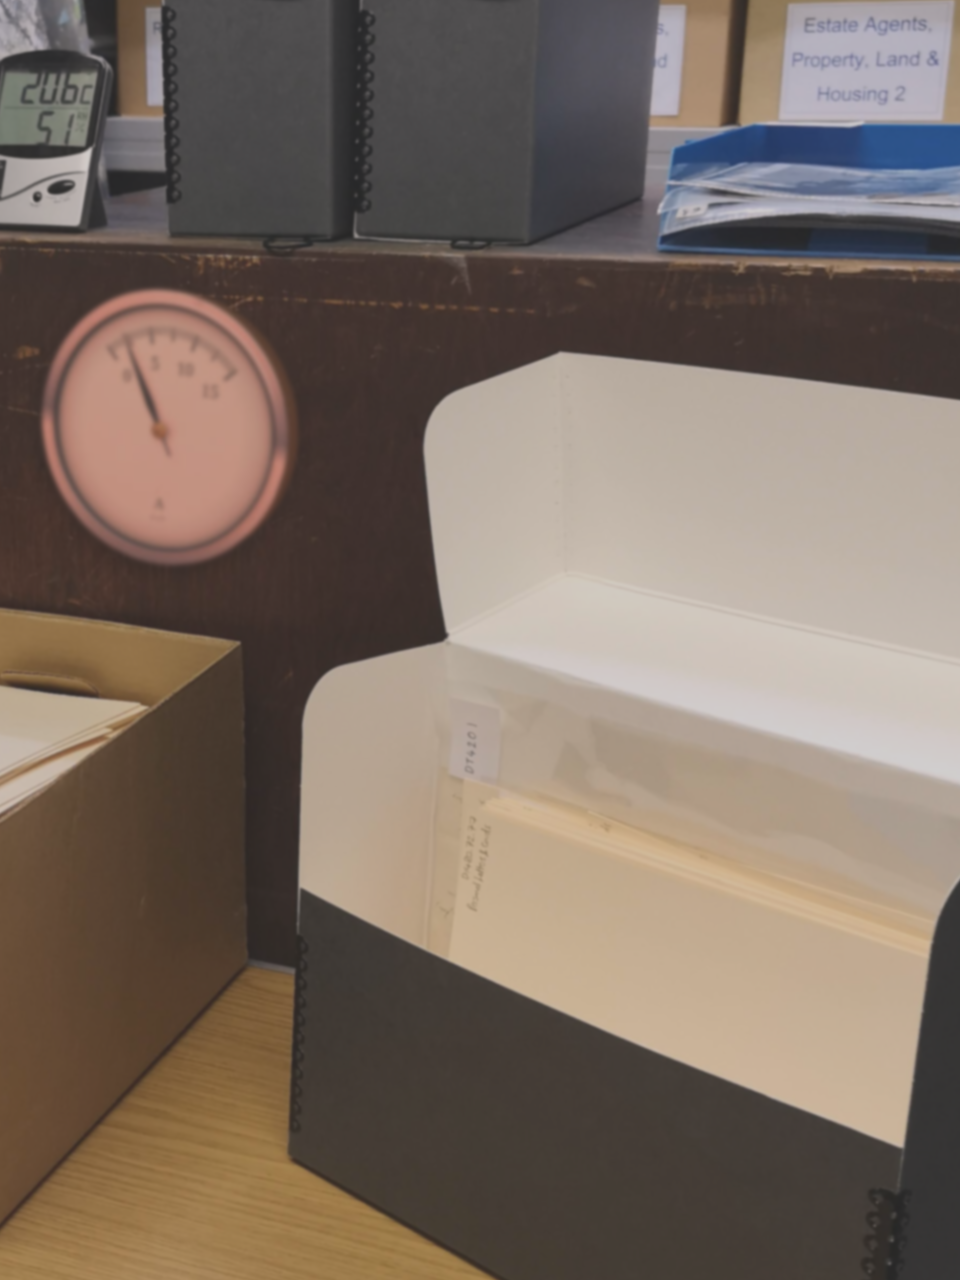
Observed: 2.5 A
